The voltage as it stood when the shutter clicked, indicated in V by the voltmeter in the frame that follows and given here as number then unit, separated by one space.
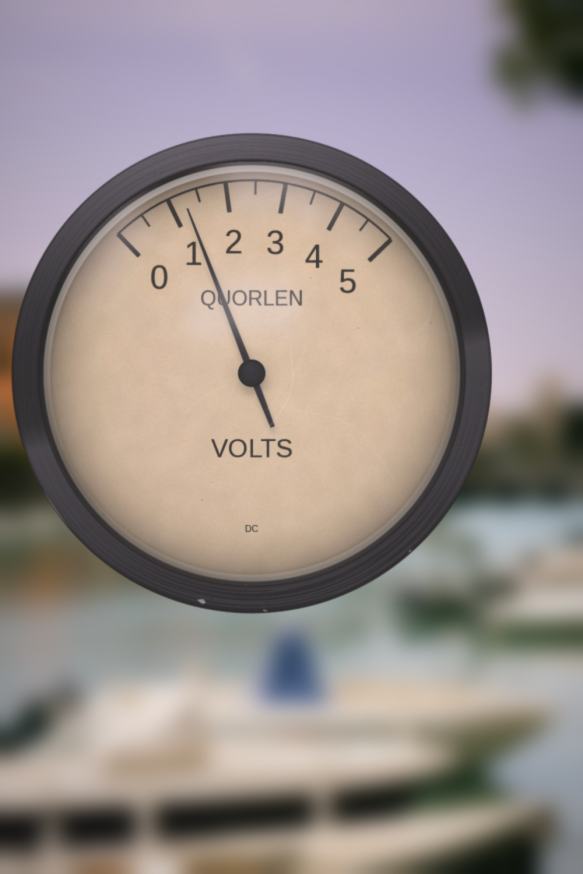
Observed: 1.25 V
